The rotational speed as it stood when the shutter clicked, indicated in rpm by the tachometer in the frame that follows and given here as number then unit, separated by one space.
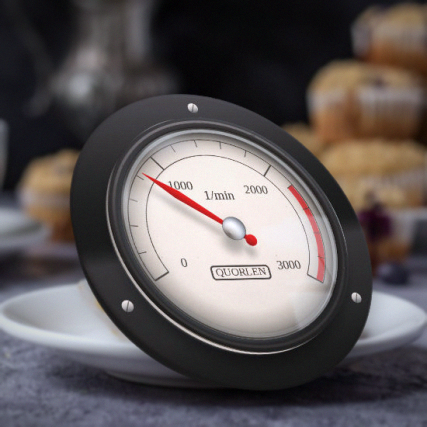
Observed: 800 rpm
